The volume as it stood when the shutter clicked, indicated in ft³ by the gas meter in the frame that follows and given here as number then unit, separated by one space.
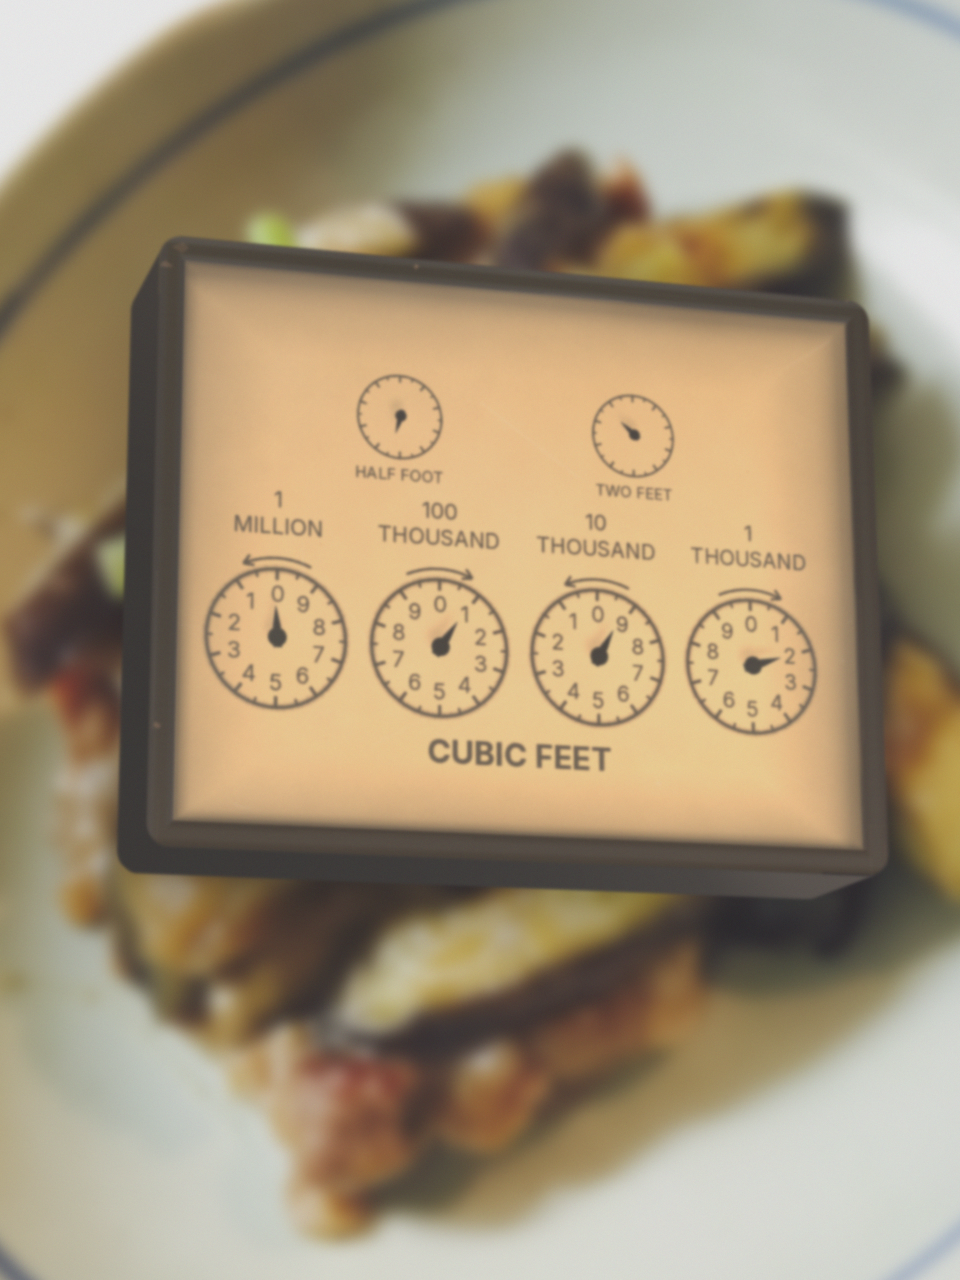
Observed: 9200 ft³
